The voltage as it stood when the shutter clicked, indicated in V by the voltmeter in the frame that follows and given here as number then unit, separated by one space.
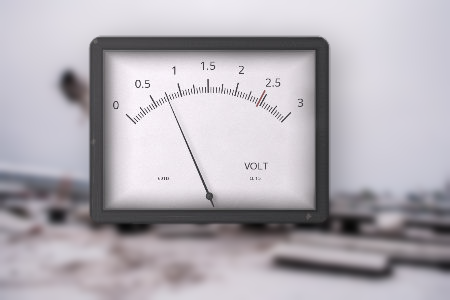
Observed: 0.75 V
